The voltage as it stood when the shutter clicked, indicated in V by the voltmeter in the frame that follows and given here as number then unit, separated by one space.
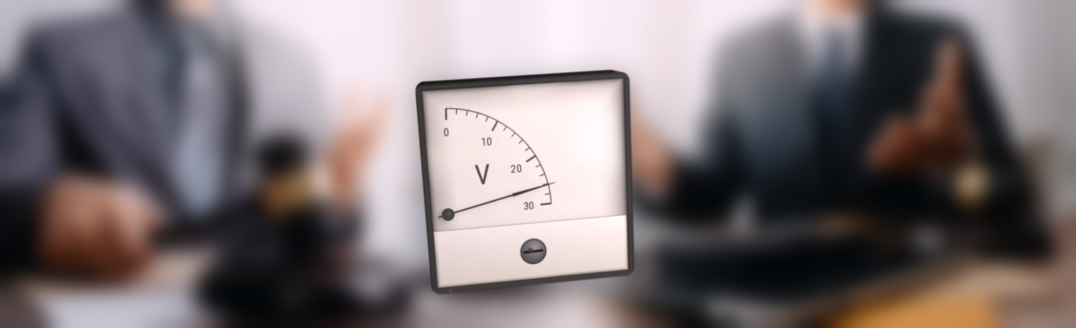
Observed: 26 V
